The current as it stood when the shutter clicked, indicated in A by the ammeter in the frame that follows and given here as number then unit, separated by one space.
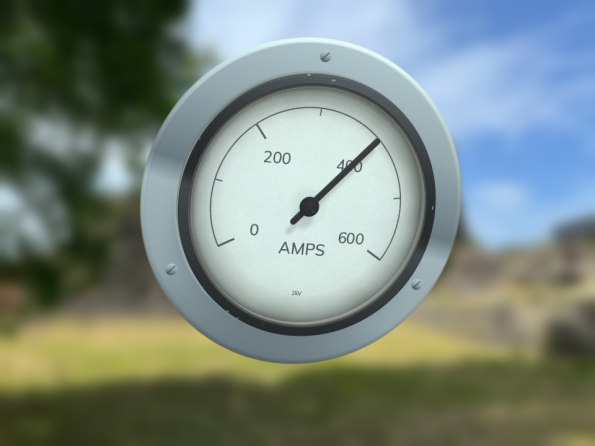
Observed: 400 A
